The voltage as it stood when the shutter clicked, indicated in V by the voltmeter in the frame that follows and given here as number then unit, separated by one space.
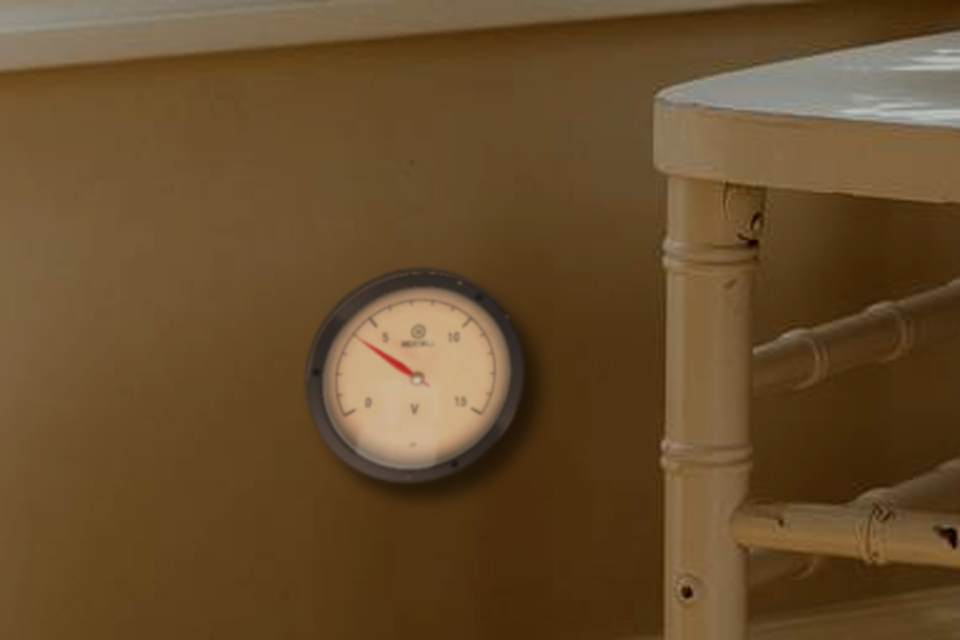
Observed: 4 V
